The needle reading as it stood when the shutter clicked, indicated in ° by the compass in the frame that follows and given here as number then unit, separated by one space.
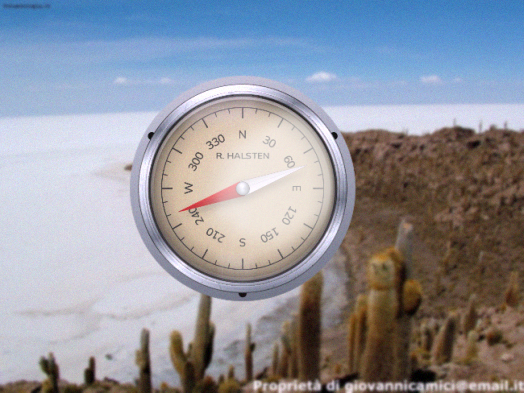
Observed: 250 °
